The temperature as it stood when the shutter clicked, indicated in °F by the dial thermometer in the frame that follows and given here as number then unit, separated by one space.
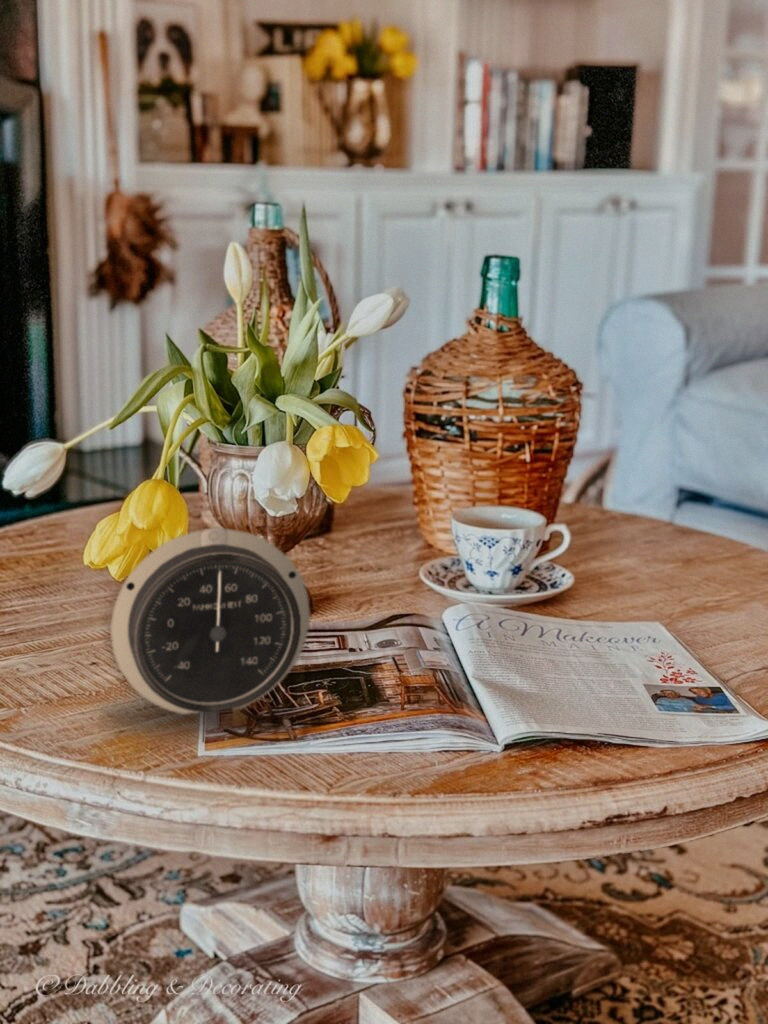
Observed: 50 °F
